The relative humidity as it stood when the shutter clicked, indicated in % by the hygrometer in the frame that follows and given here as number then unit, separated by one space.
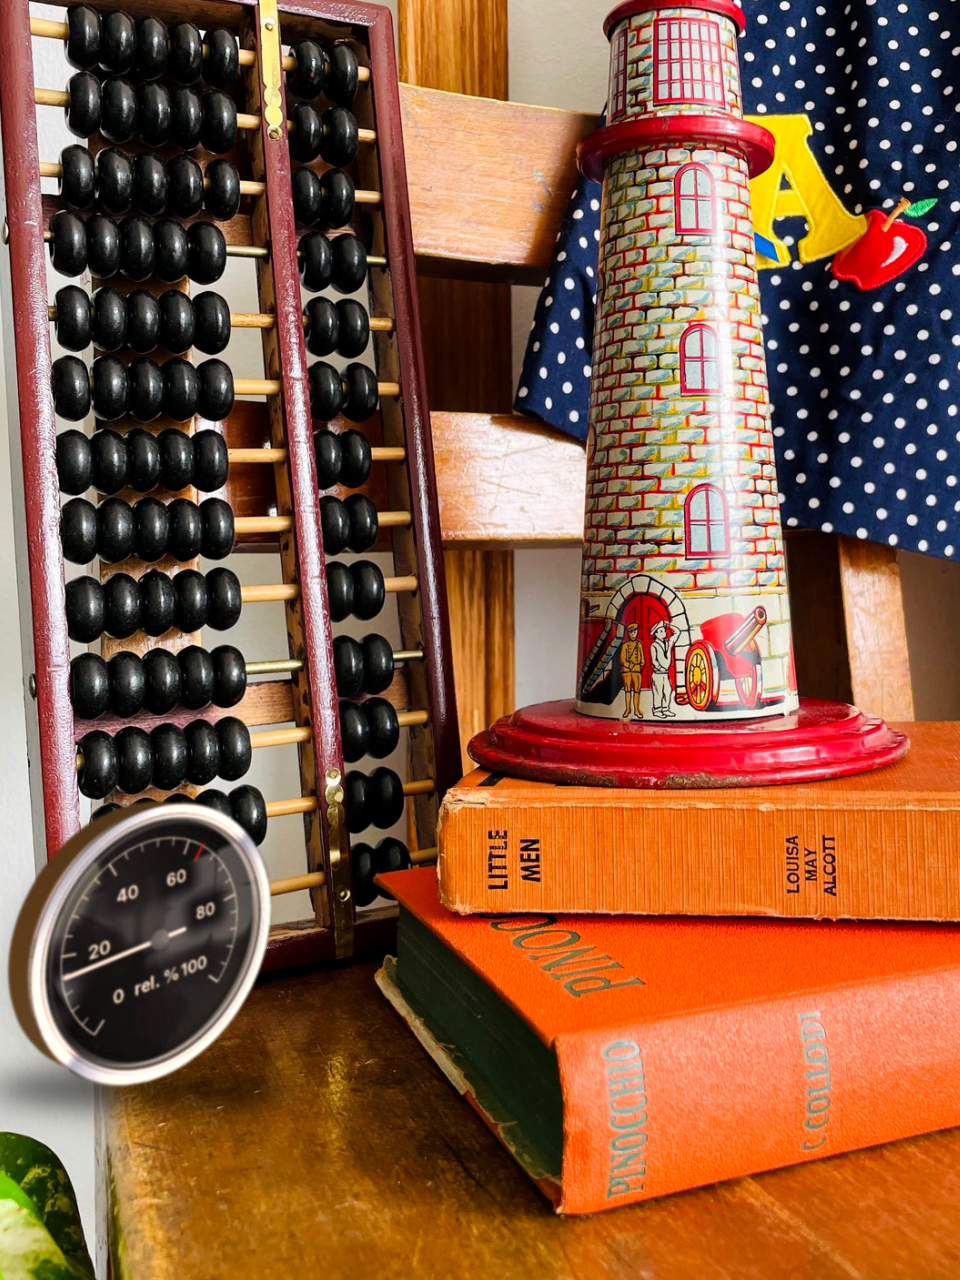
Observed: 16 %
